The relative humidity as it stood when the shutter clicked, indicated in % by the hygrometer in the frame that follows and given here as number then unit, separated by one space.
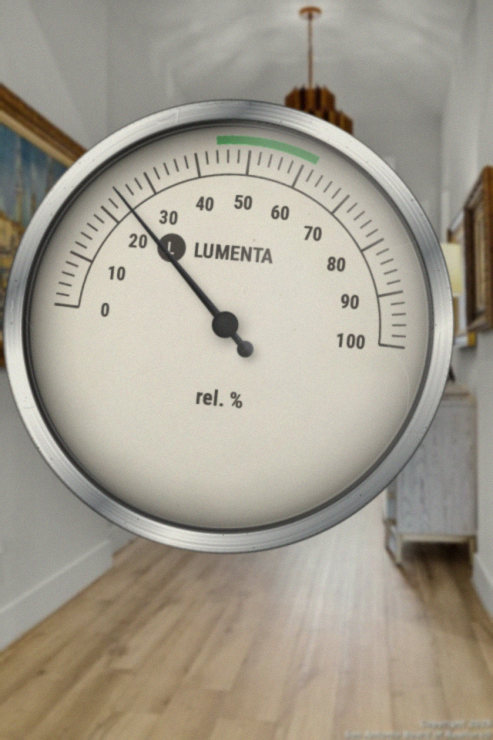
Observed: 24 %
